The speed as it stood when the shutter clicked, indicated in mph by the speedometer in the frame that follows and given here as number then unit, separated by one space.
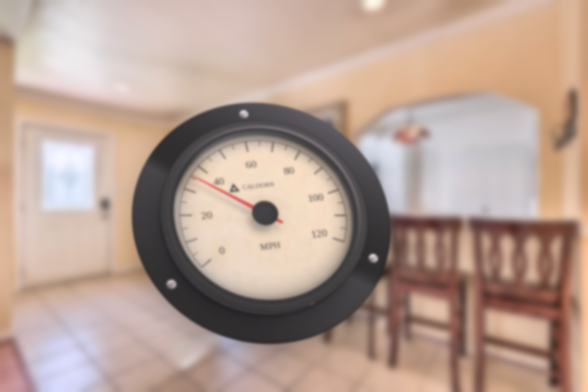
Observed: 35 mph
